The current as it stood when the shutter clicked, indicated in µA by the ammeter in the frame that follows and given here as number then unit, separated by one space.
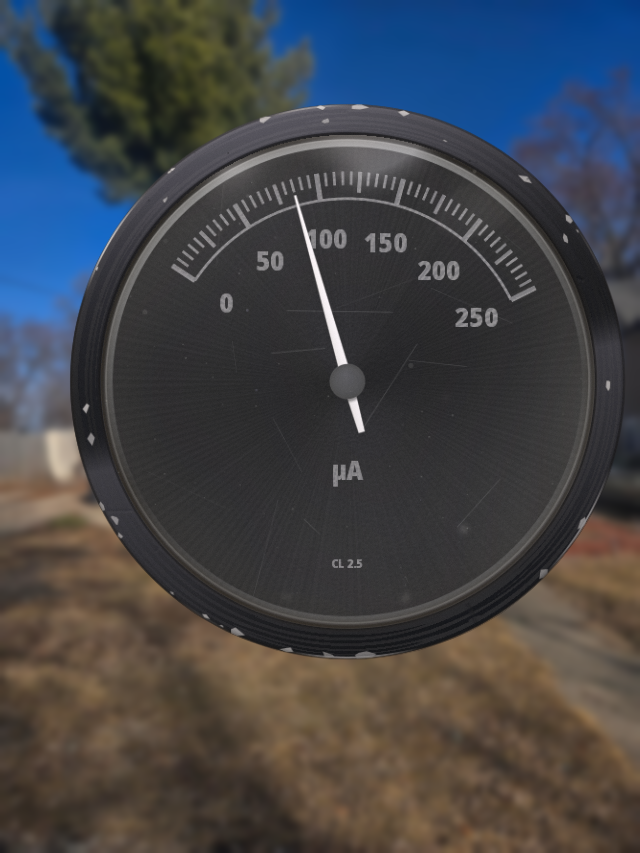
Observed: 85 µA
